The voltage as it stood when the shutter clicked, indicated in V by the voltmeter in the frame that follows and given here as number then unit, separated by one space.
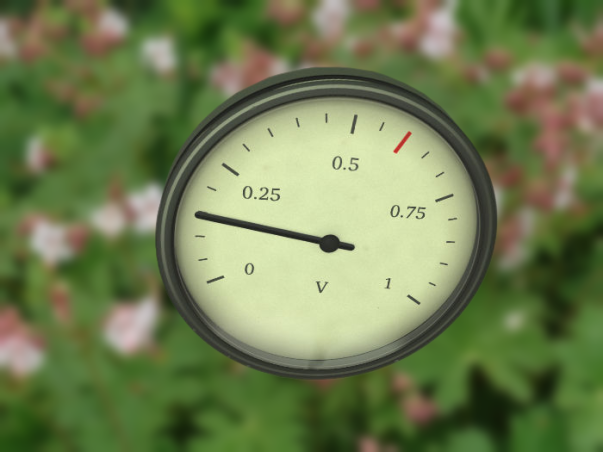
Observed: 0.15 V
